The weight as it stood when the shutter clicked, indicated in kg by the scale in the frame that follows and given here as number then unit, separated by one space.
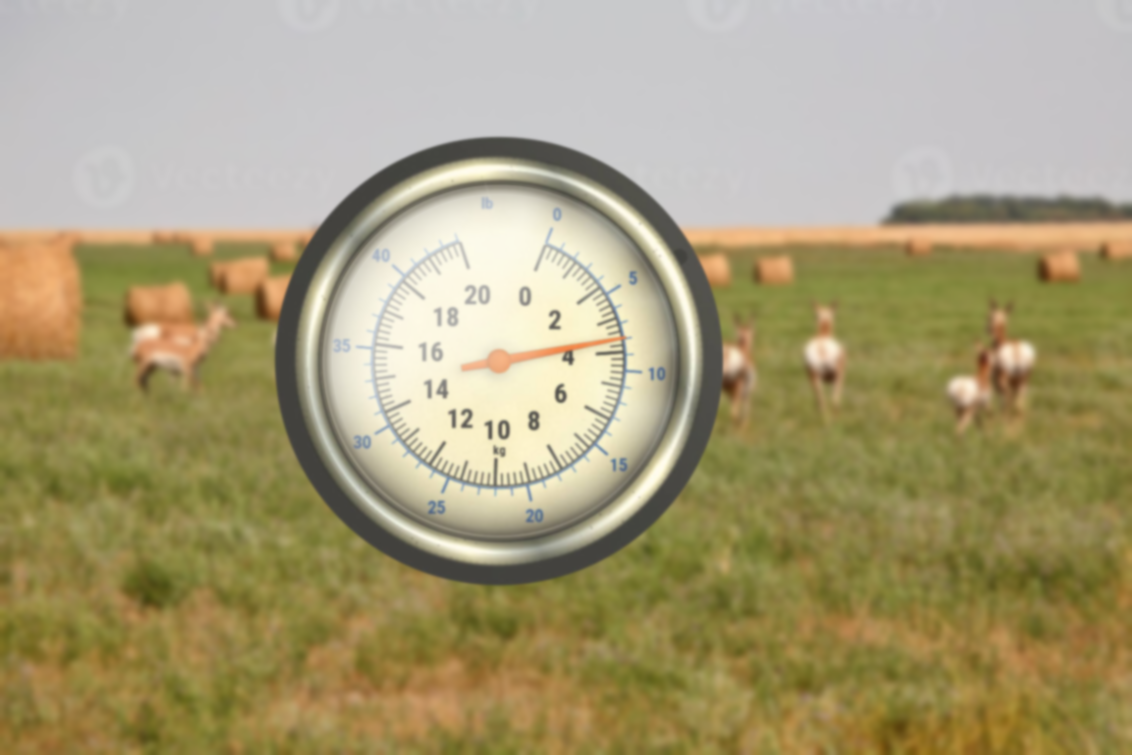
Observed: 3.6 kg
